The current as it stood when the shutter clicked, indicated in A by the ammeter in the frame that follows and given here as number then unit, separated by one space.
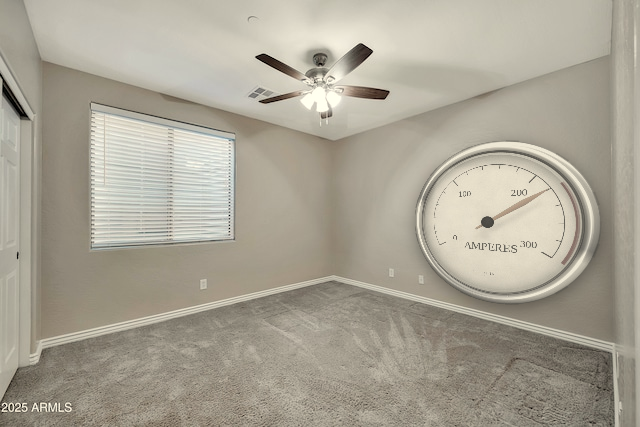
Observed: 220 A
